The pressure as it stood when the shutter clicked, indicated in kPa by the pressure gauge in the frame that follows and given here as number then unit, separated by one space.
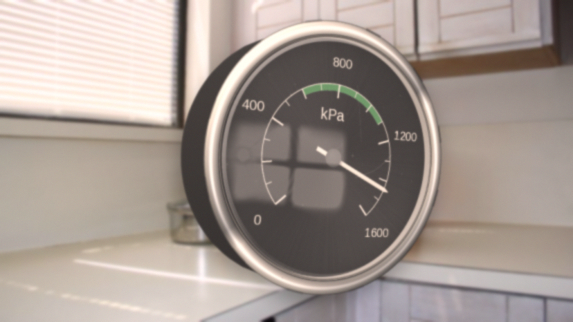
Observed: 1450 kPa
